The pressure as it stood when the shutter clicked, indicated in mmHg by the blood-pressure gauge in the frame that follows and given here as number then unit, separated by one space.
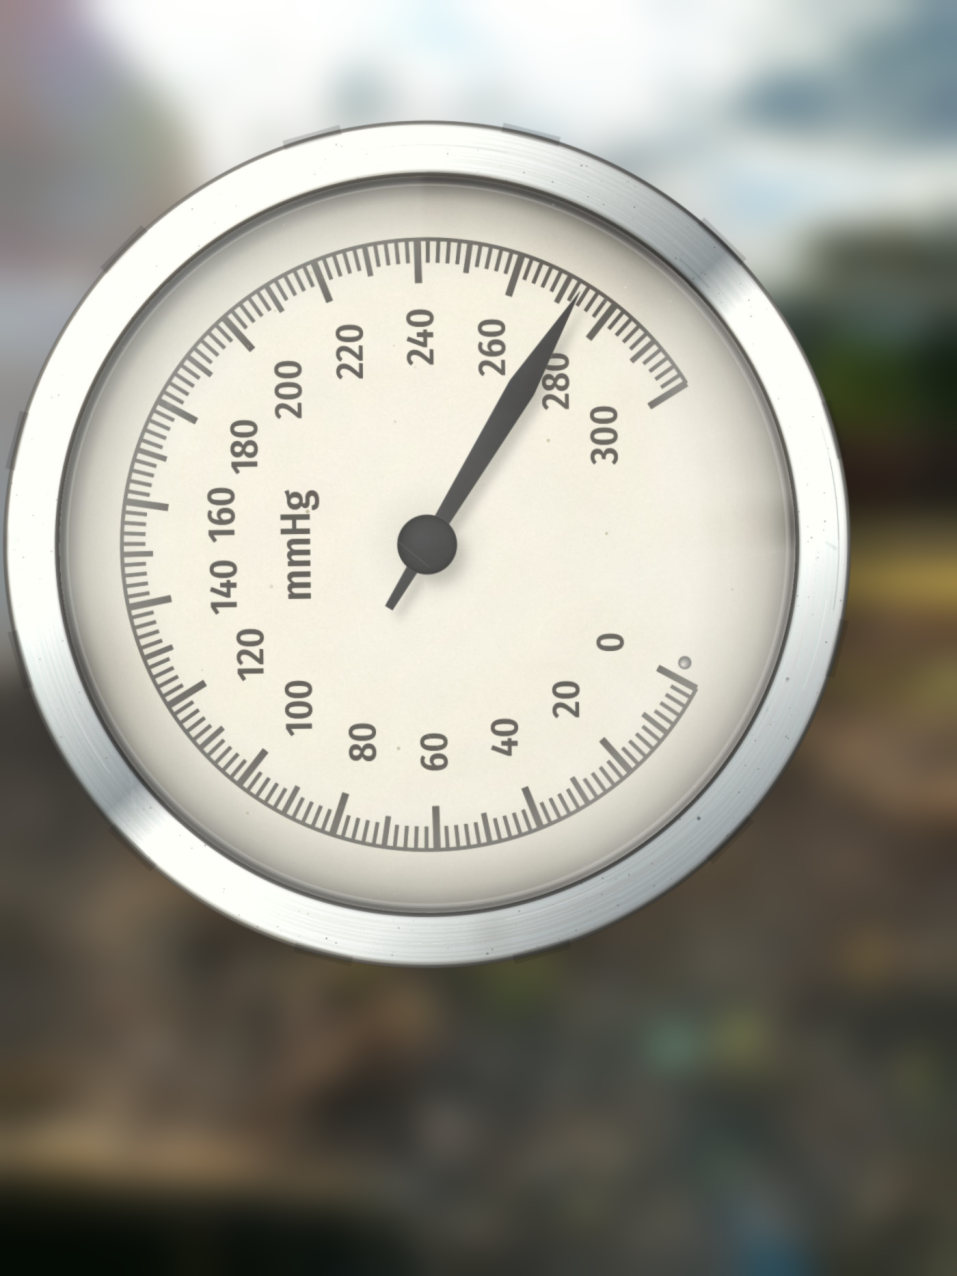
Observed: 273 mmHg
